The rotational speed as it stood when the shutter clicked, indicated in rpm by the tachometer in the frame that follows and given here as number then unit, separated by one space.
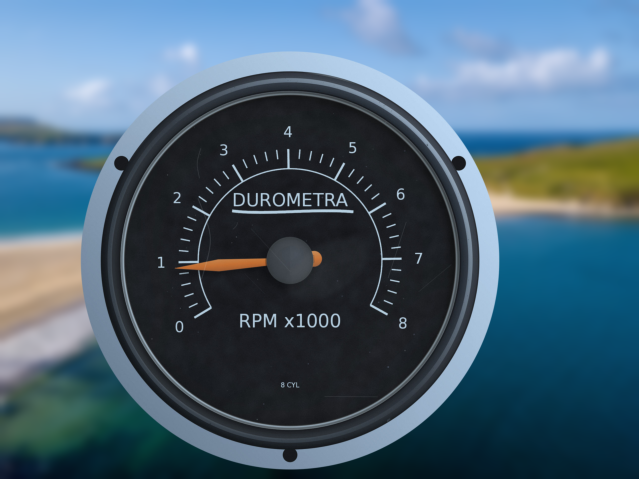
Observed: 900 rpm
